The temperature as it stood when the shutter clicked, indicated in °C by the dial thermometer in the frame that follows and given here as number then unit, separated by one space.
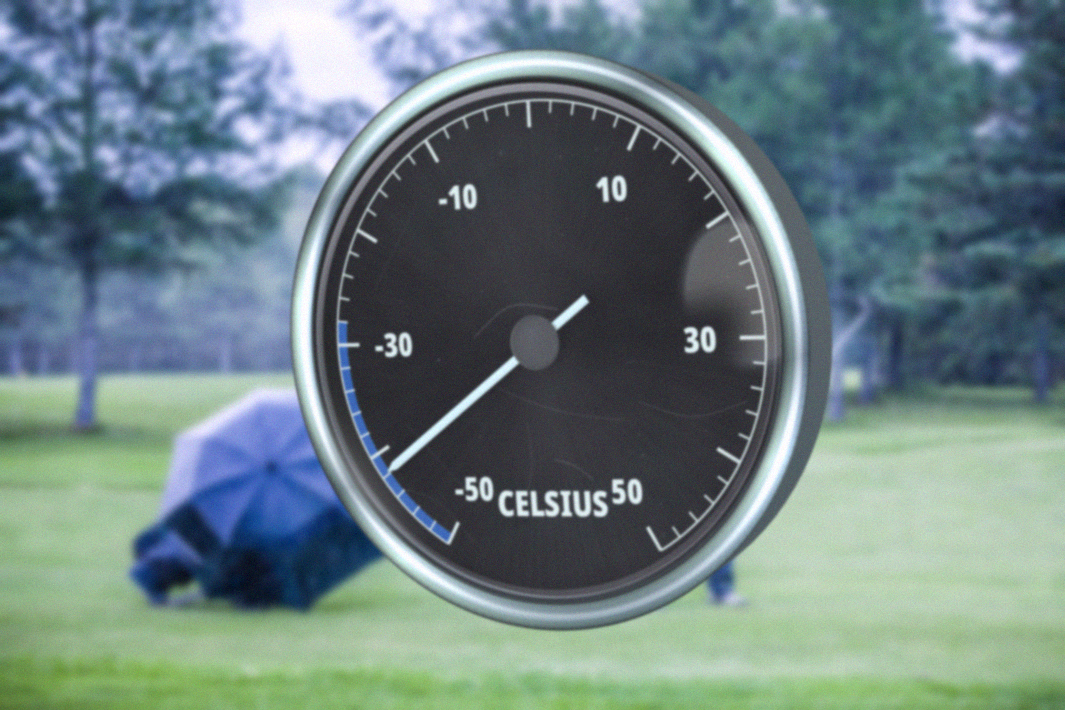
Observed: -42 °C
